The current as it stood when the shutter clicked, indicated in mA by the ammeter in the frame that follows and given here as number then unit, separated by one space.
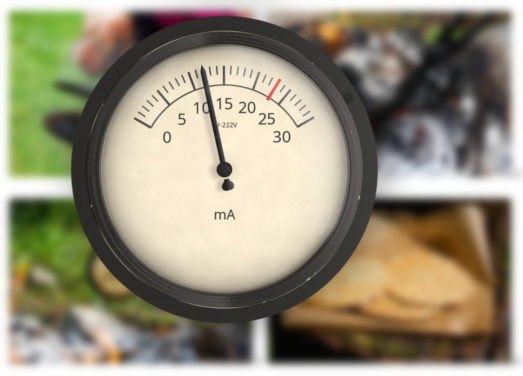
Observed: 12 mA
